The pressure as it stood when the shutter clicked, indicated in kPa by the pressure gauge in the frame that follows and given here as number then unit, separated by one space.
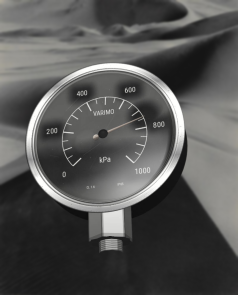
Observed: 750 kPa
